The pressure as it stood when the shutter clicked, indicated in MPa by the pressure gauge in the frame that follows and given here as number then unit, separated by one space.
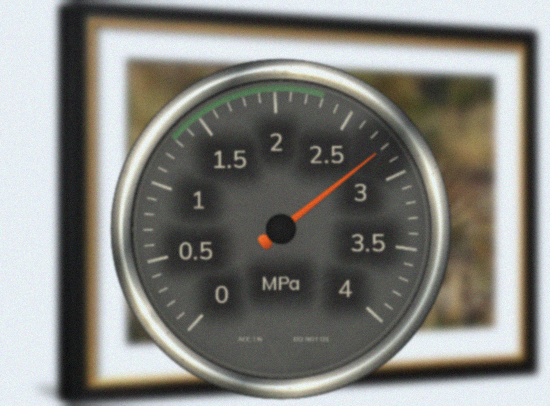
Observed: 2.8 MPa
